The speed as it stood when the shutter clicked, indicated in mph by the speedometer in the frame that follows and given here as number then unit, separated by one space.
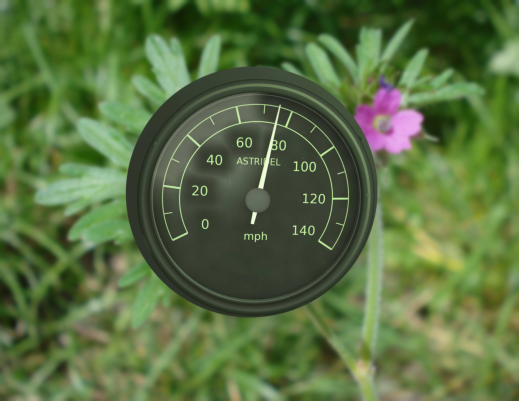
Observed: 75 mph
